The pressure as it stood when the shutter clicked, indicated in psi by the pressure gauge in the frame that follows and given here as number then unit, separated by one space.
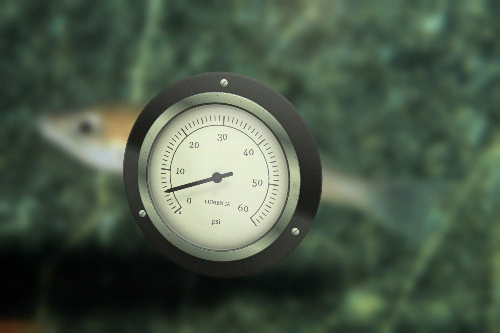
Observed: 5 psi
